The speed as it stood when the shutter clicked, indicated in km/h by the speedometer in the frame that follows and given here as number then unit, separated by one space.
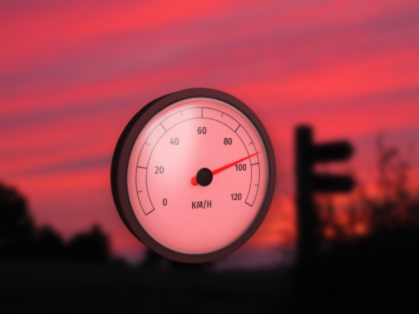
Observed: 95 km/h
